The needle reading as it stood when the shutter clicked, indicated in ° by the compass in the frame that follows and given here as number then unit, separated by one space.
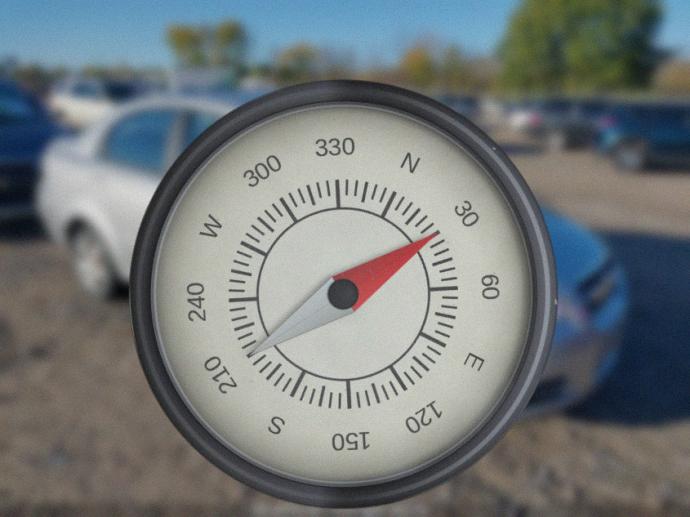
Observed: 30 °
